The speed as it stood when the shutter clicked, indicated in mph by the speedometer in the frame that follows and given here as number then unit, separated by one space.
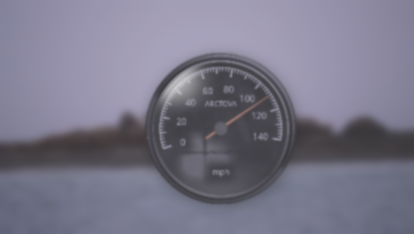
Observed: 110 mph
